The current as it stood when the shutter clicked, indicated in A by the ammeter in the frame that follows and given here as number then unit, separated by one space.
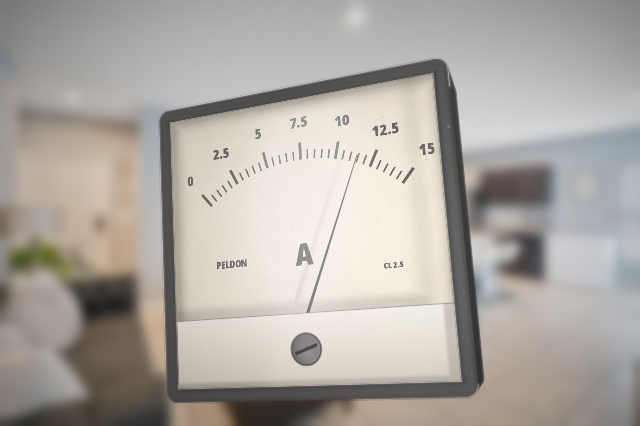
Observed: 11.5 A
